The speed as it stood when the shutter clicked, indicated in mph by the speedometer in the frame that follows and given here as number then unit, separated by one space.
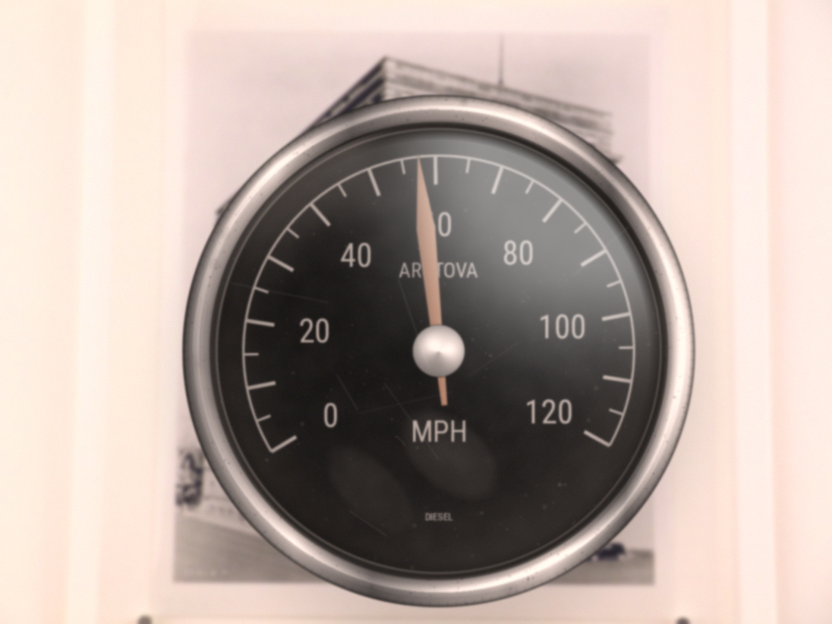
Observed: 57.5 mph
